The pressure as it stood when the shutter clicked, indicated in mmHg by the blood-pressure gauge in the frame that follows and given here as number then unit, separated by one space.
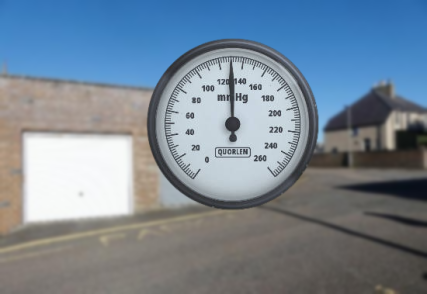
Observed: 130 mmHg
